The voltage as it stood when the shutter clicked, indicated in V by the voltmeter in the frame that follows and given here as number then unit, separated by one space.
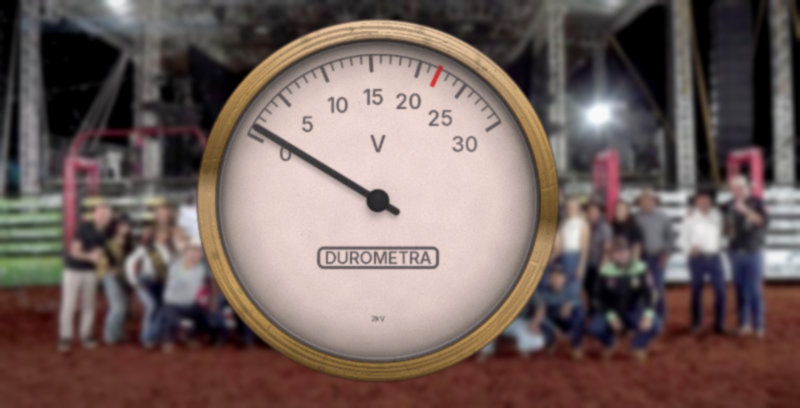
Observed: 1 V
